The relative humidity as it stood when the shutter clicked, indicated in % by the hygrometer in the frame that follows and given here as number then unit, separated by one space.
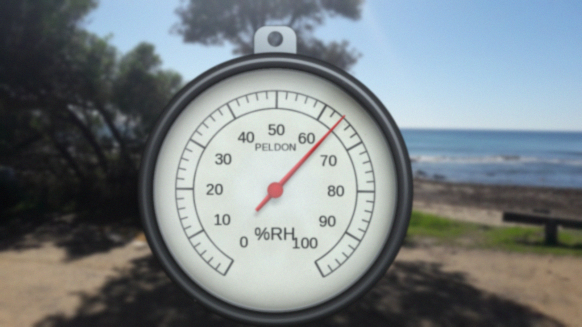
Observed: 64 %
